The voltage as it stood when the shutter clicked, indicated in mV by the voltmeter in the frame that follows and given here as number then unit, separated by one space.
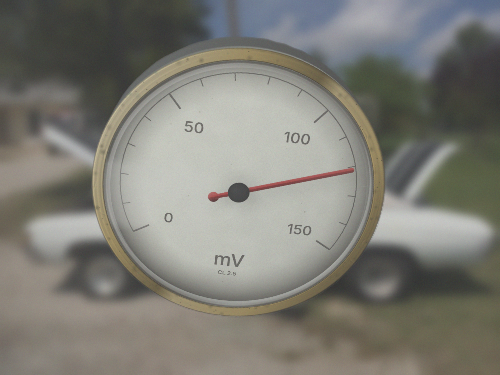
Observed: 120 mV
